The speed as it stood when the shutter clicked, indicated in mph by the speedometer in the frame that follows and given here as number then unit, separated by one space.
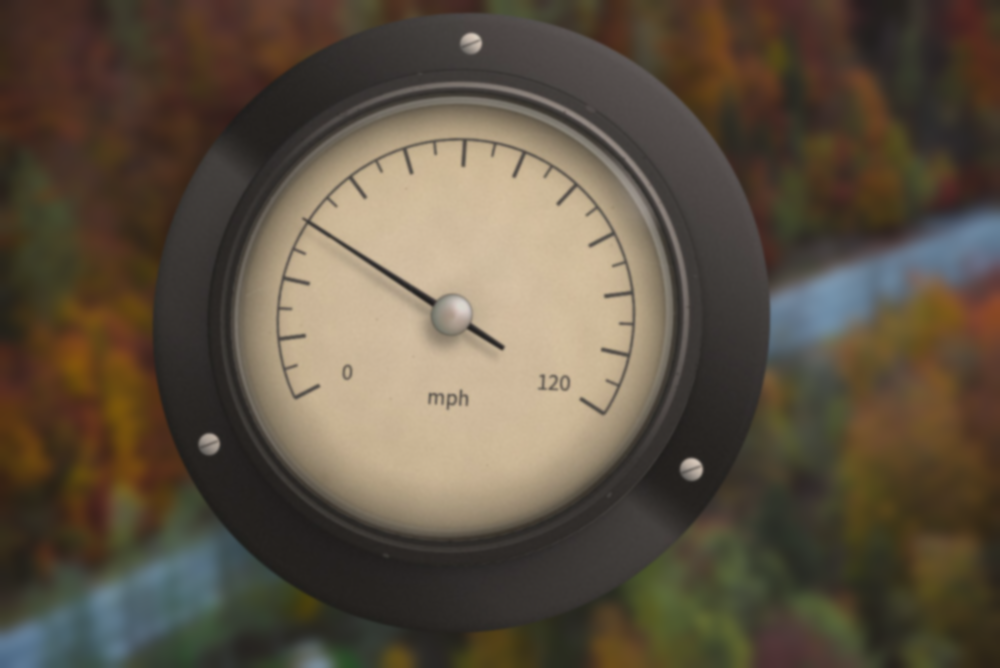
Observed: 30 mph
